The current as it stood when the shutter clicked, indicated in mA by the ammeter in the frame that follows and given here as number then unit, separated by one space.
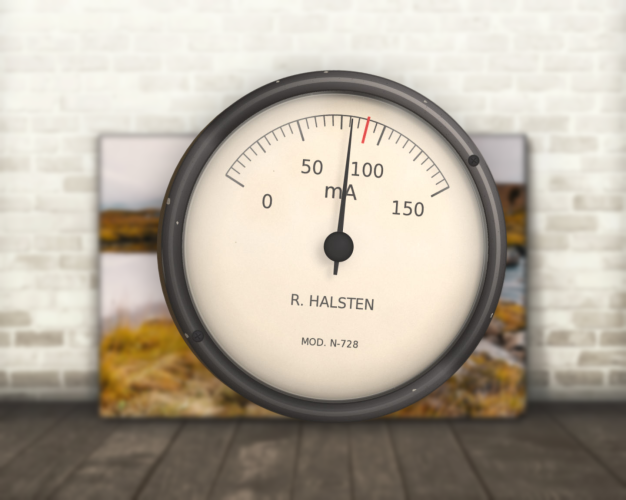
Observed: 80 mA
